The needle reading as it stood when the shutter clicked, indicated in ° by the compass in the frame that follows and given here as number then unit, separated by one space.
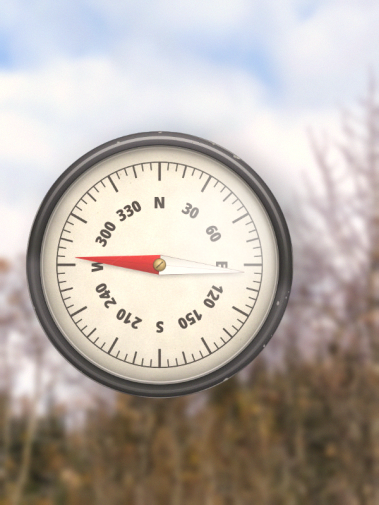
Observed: 275 °
